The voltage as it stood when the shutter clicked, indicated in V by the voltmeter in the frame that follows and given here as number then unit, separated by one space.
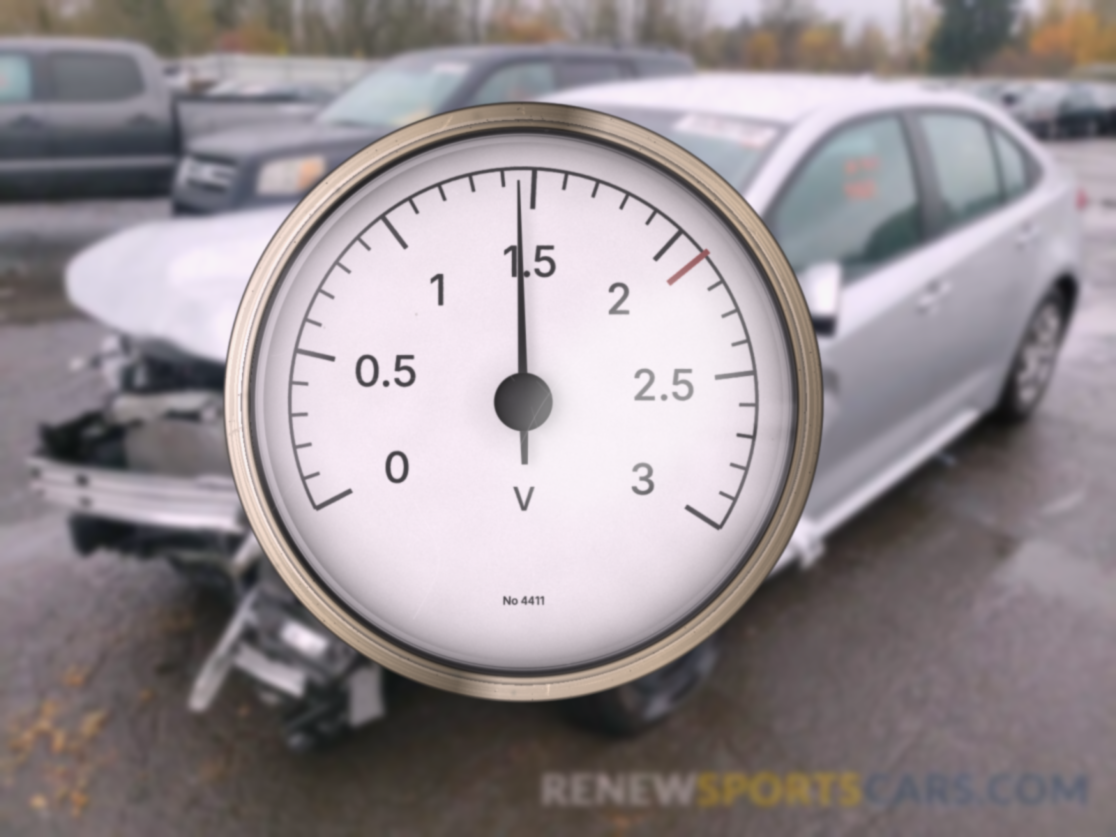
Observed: 1.45 V
